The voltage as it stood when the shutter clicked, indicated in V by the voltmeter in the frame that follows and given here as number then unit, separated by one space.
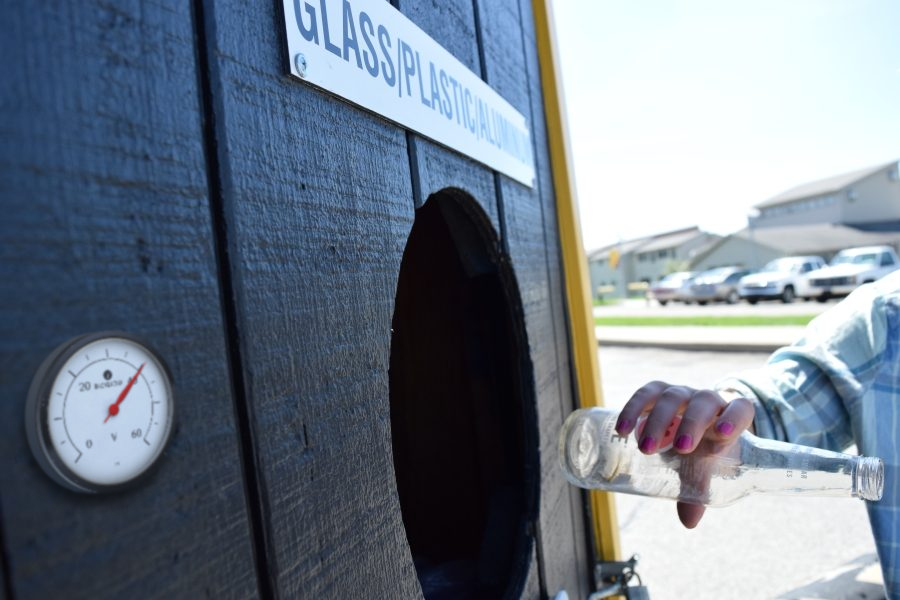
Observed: 40 V
